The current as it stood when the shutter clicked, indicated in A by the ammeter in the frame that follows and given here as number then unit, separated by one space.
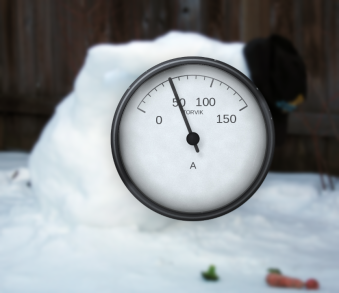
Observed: 50 A
